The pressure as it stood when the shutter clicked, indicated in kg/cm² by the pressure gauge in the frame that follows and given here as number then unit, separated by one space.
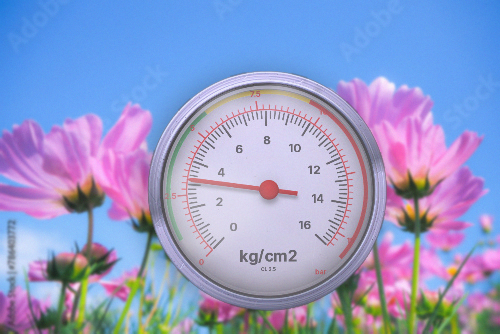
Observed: 3.2 kg/cm²
